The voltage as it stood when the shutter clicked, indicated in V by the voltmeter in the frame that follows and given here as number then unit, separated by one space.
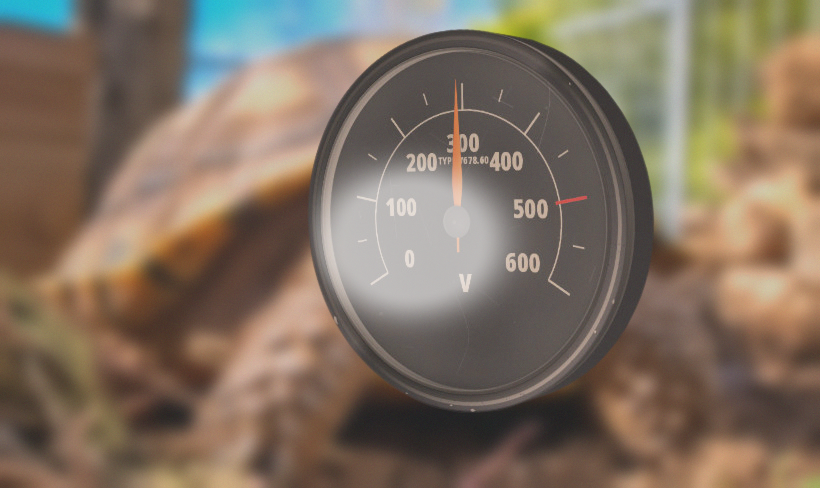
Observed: 300 V
